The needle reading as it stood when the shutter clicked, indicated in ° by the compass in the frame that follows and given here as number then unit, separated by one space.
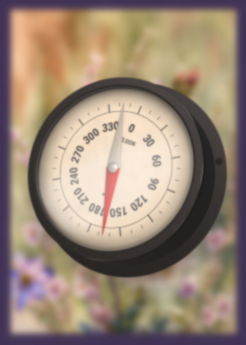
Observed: 165 °
